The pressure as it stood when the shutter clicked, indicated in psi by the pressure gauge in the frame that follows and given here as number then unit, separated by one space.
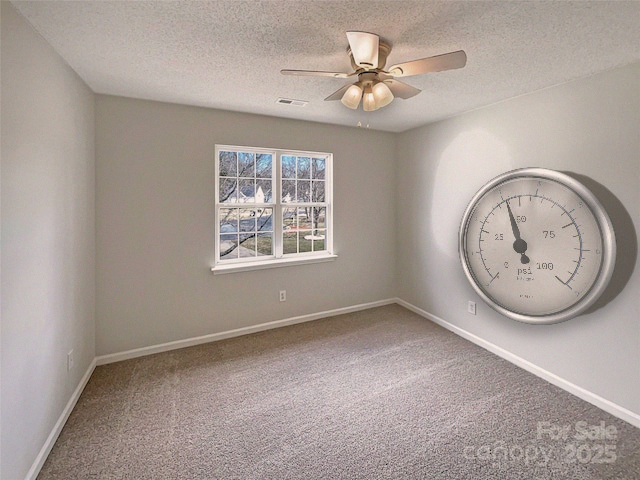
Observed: 45 psi
